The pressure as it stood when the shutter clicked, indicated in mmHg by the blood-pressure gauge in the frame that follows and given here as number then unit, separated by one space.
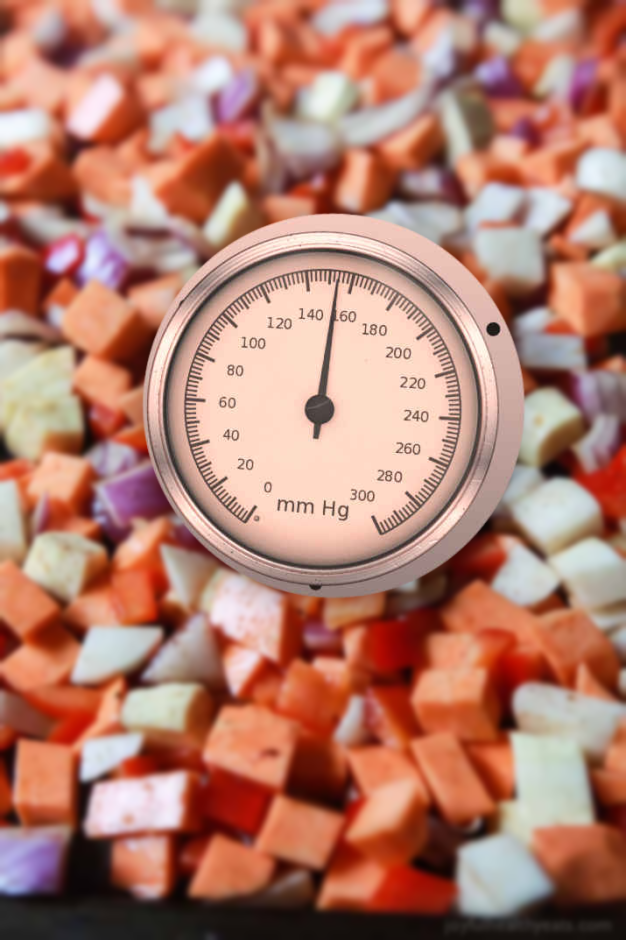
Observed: 154 mmHg
